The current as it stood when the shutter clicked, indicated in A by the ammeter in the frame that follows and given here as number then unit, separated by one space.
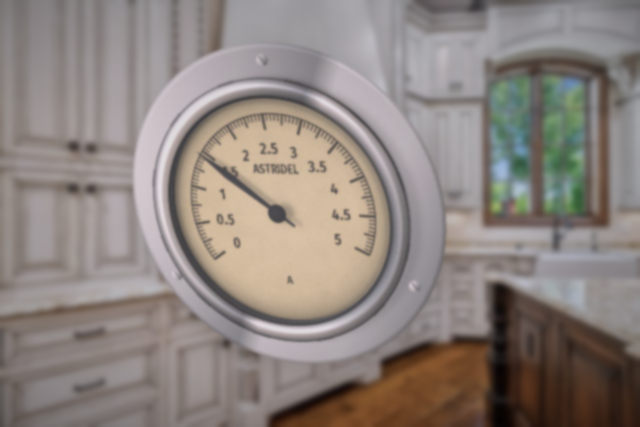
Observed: 1.5 A
